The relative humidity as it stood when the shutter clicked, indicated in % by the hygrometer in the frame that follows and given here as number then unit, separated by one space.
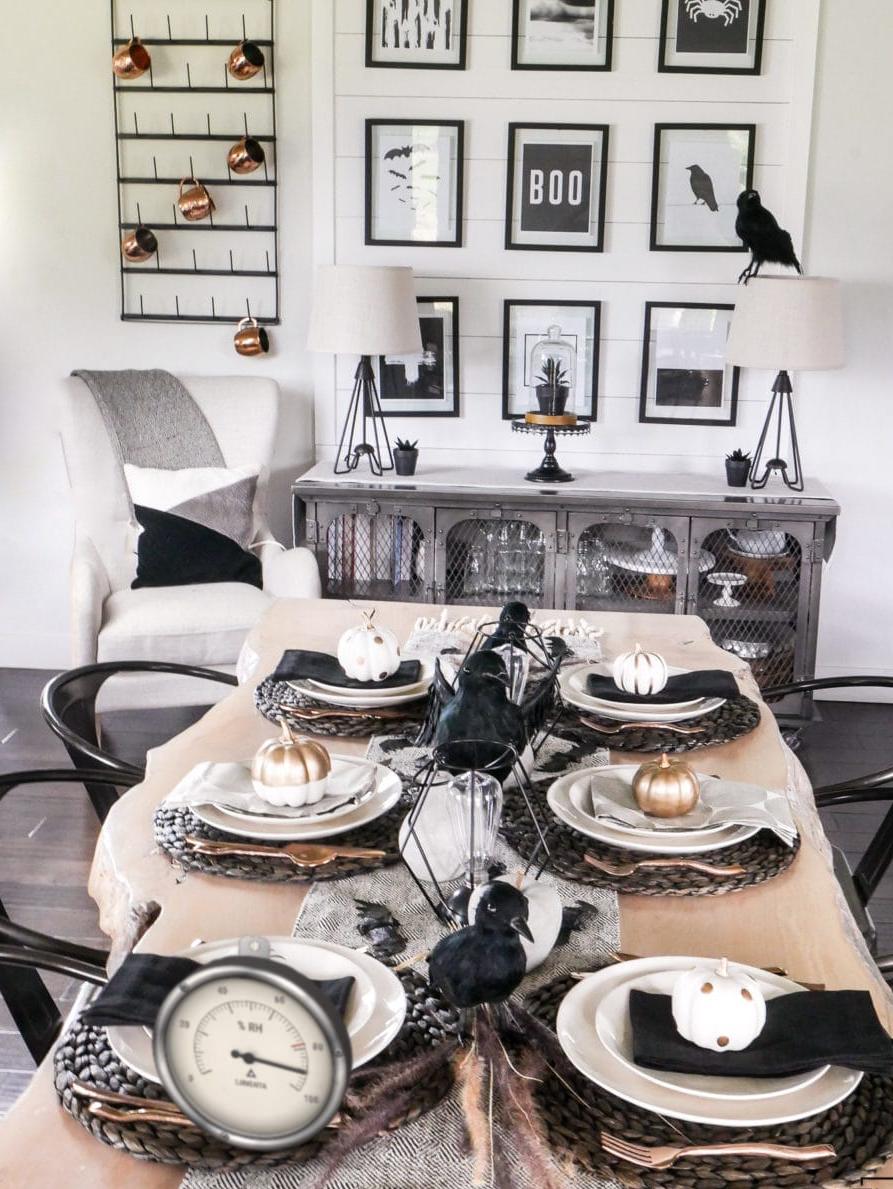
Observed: 90 %
